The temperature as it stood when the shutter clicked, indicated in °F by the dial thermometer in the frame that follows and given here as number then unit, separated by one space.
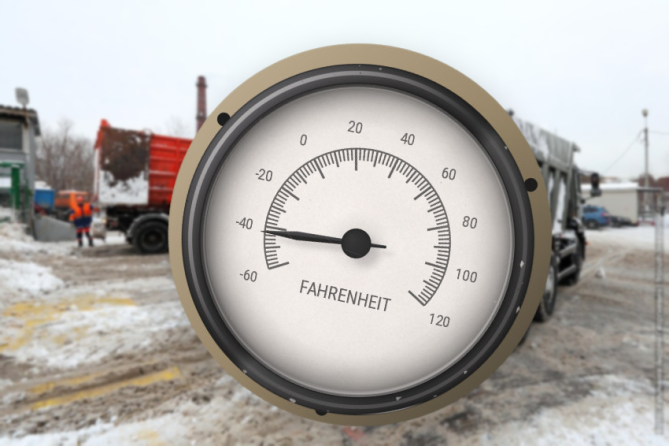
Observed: -42 °F
